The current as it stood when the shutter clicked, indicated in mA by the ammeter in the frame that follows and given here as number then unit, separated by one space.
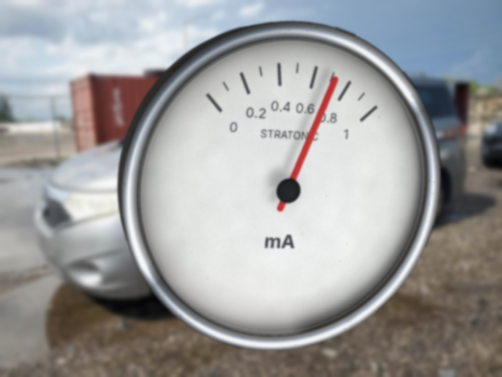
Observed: 0.7 mA
